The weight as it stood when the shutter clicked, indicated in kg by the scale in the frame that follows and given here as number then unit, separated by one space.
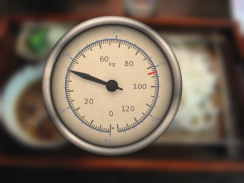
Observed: 40 kg
